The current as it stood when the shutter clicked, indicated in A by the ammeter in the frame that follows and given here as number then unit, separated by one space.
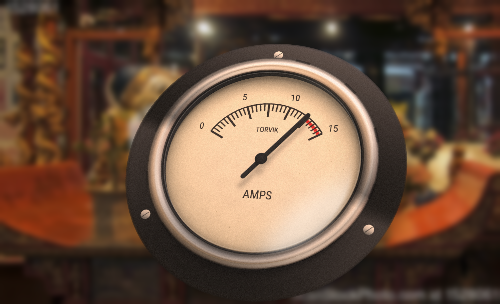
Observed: 12.5 A
